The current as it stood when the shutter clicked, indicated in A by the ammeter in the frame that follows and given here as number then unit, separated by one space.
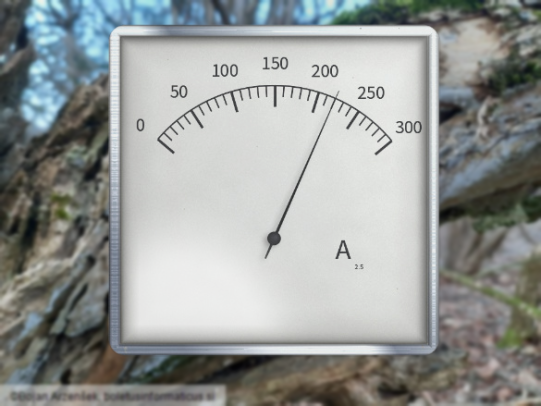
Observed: 220 A
